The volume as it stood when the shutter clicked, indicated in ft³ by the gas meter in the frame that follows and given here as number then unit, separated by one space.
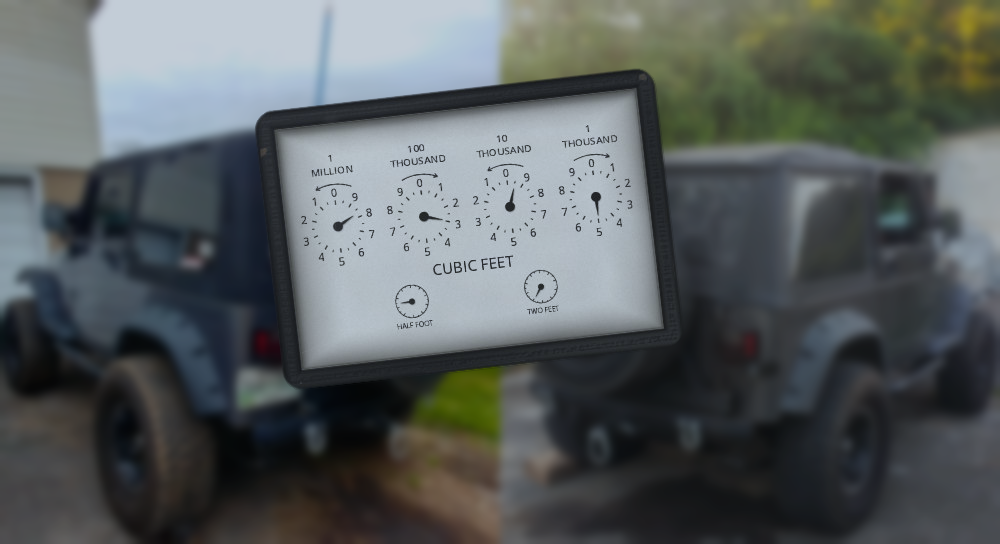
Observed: 829500 ft³
